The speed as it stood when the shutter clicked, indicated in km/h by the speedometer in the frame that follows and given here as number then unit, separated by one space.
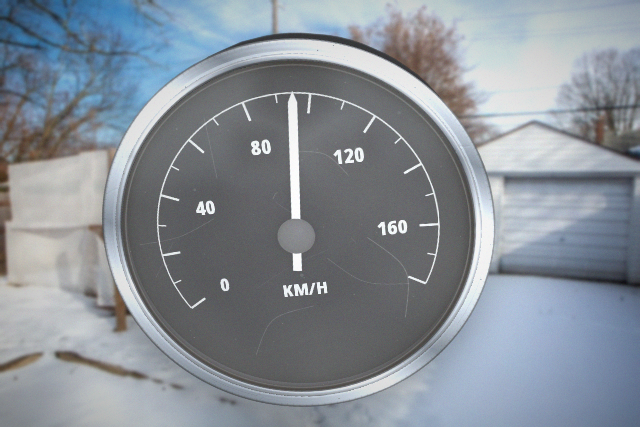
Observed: 95 km/h
